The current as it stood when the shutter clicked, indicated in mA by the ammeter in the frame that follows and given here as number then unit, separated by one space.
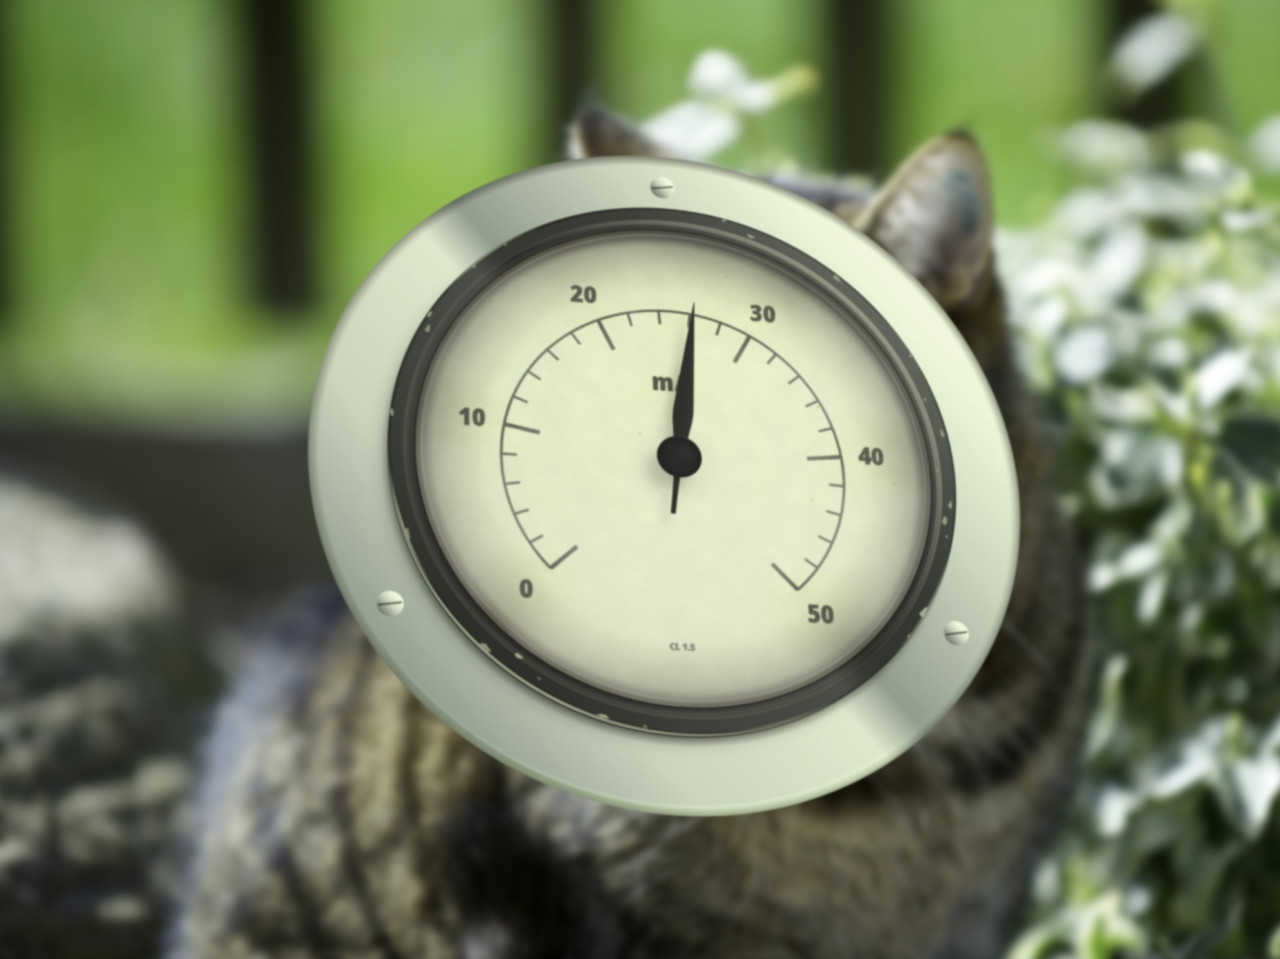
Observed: 26 mA
